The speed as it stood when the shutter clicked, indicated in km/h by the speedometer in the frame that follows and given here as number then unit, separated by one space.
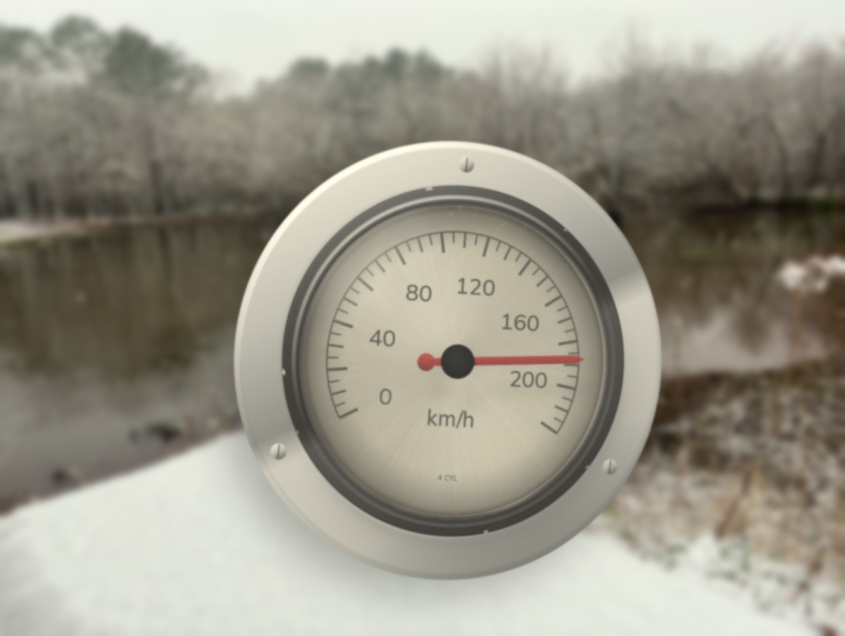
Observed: 187.5 km/h
